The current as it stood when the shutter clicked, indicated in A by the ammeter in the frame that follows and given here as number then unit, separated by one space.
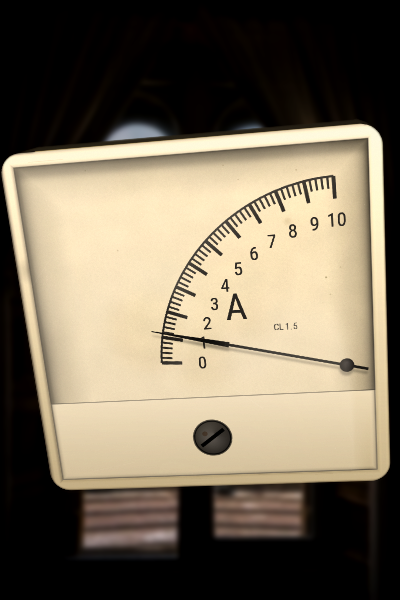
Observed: 1.2 A
